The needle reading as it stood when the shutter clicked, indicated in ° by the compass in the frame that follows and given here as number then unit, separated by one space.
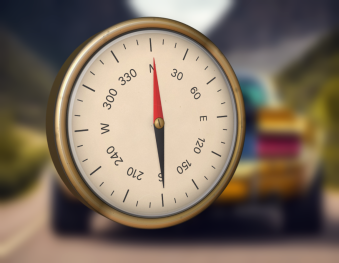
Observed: 0 °
